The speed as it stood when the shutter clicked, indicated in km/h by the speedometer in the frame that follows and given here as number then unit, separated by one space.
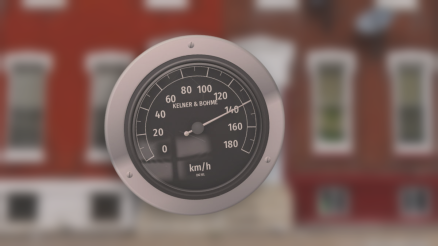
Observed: 140 km/h
